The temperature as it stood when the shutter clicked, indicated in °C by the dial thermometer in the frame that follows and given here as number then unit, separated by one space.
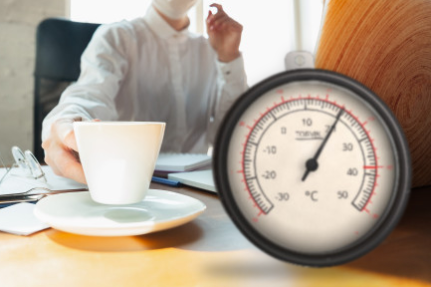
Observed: 20 °C
